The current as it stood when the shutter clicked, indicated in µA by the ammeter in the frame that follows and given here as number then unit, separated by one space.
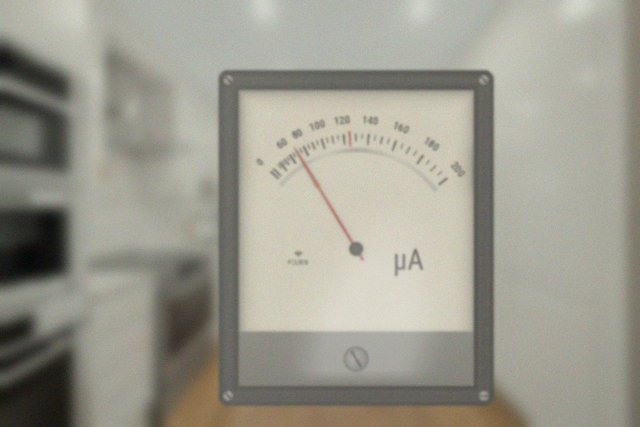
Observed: 70 µA
